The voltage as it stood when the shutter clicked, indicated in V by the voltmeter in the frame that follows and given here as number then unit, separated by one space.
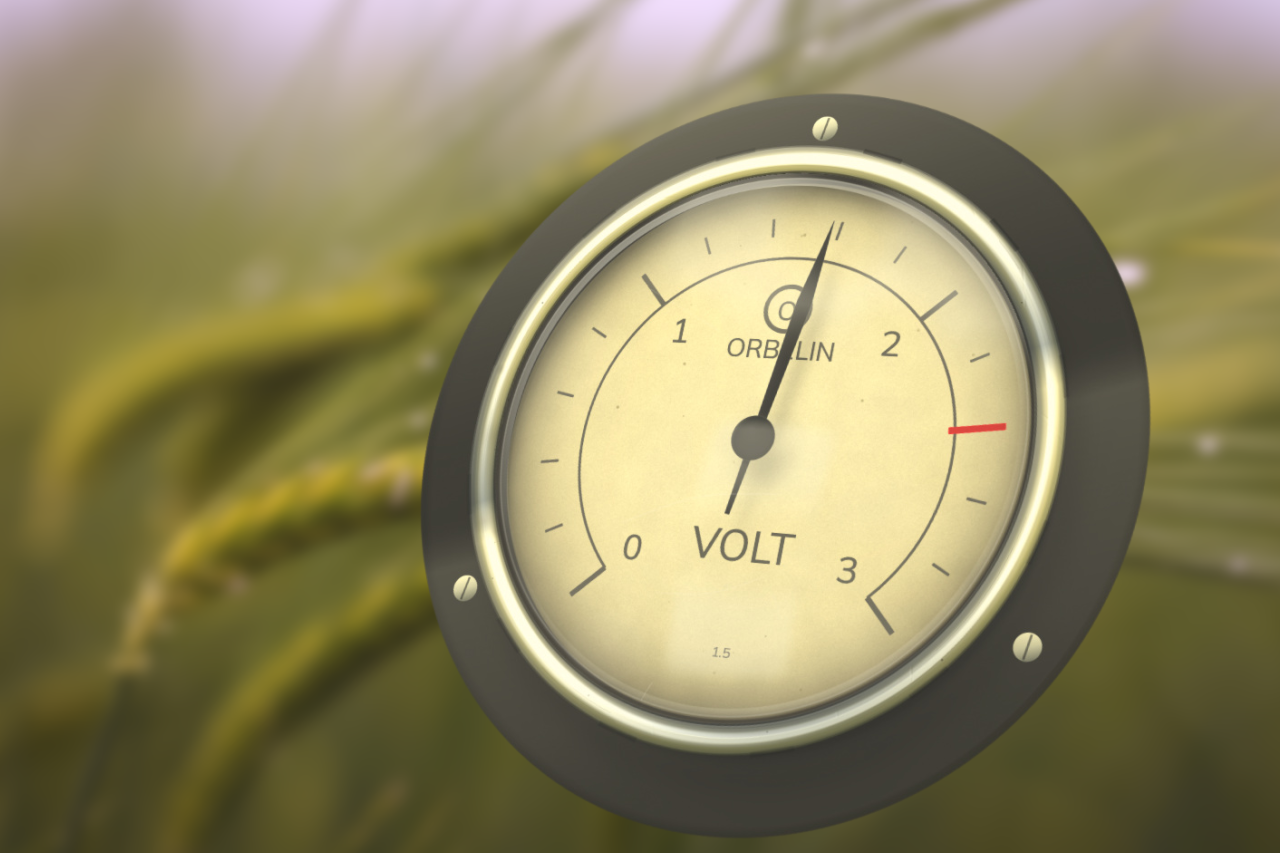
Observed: 1.6 V
